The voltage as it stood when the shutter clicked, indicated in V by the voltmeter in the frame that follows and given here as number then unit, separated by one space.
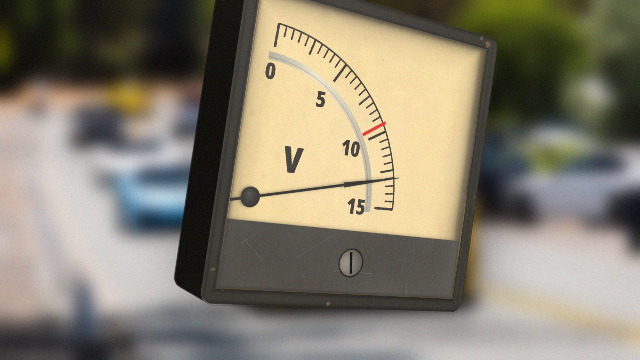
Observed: 13 V
